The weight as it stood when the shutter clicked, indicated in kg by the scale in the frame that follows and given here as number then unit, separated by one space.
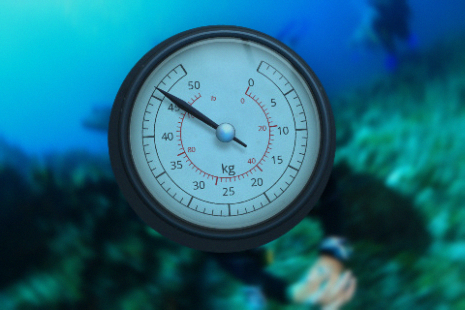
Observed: 46 kg
